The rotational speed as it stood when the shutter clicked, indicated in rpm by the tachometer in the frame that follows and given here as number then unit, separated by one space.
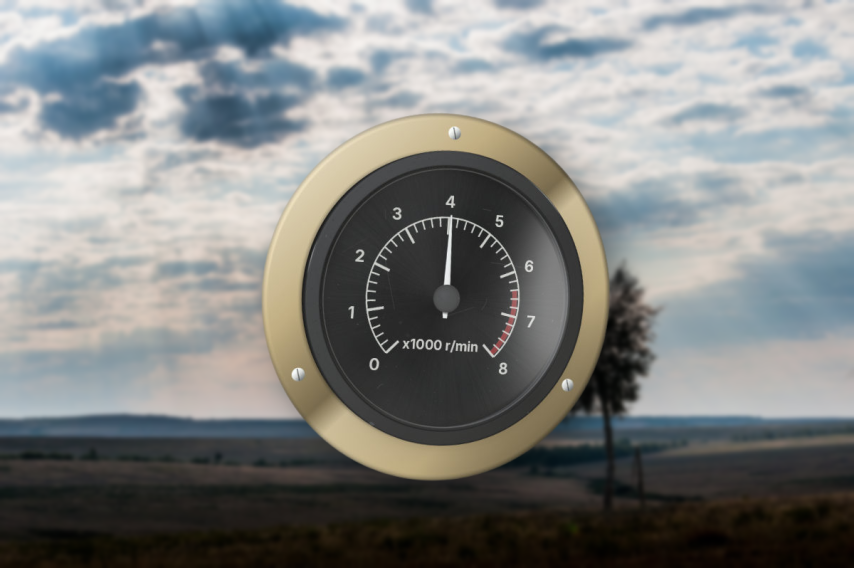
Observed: 4000 rpm
